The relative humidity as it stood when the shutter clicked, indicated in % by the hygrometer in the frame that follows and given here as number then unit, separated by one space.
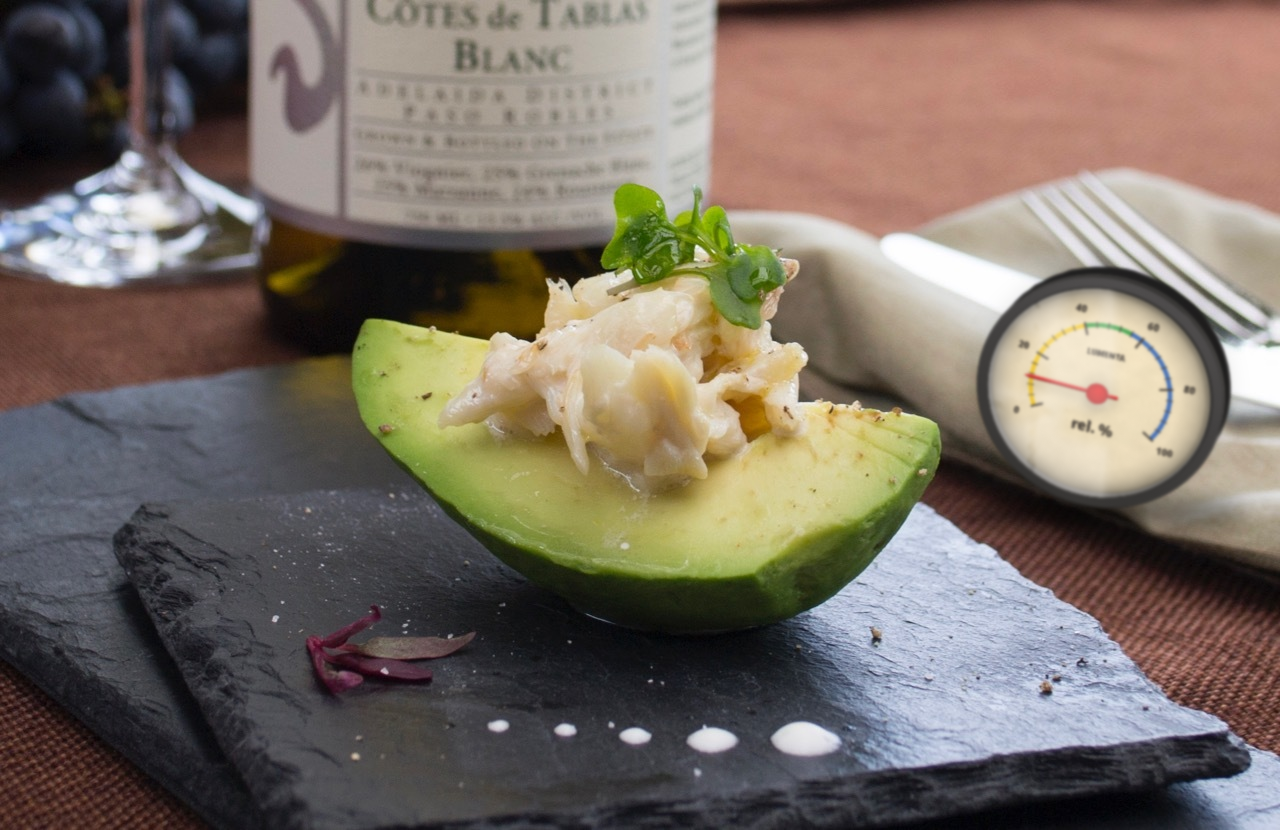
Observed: 12 %
